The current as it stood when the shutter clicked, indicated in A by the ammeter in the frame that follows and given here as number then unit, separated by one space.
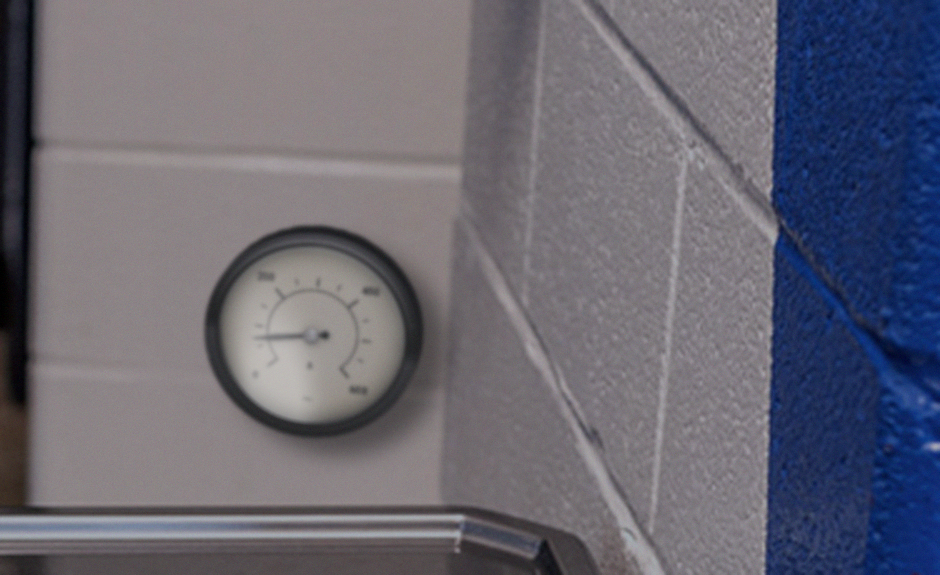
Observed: 75 A
